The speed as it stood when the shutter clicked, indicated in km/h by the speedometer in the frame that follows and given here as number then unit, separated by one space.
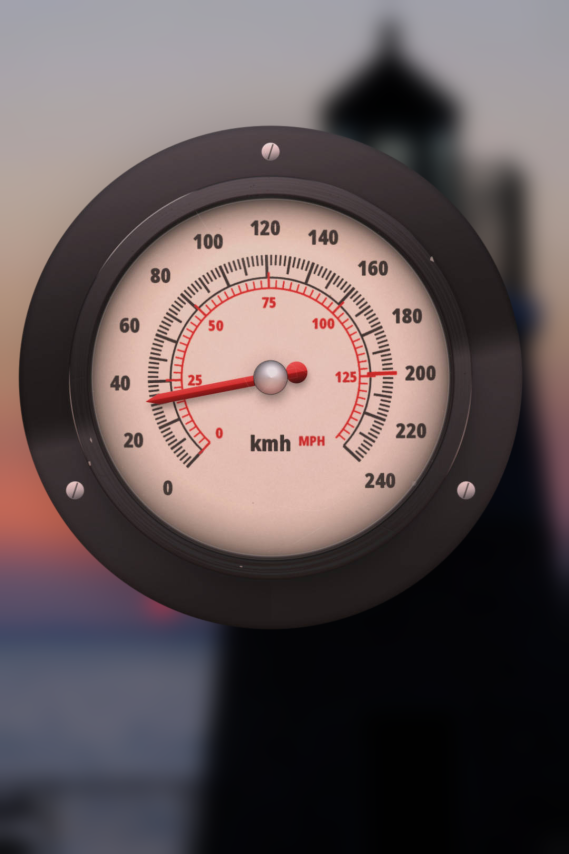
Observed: 32 km/h
